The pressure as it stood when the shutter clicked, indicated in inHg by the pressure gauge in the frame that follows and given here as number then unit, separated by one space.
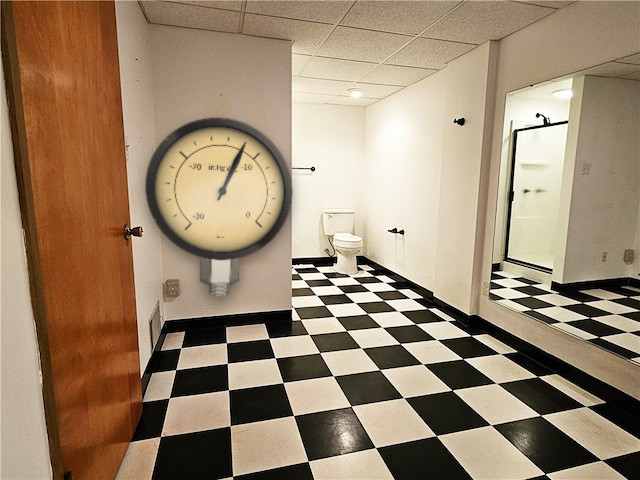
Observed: -12 inHg
